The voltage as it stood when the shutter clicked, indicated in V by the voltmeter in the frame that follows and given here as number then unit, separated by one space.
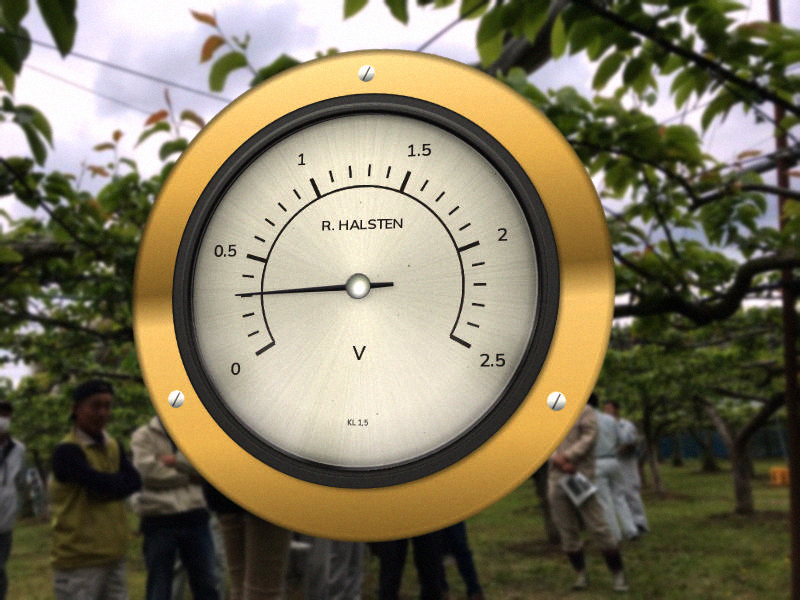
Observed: 0.3 V
